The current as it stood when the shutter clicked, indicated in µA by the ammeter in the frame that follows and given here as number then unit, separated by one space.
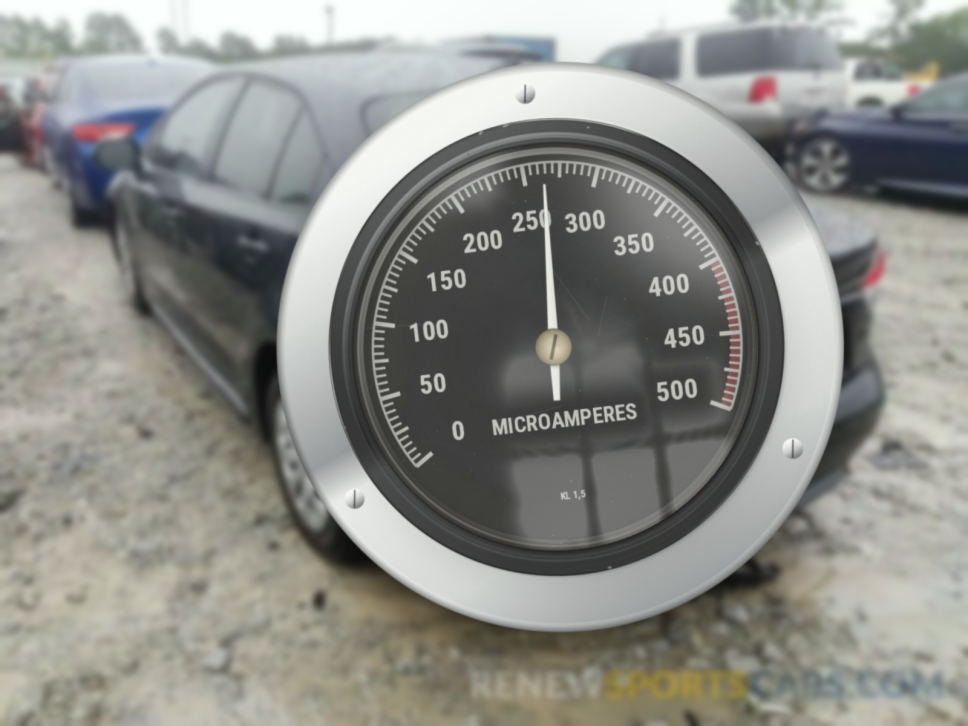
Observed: 265 µA
